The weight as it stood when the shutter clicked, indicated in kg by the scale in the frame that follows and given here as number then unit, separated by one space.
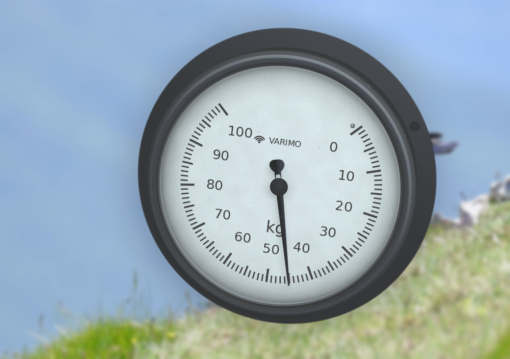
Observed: 45 kg
